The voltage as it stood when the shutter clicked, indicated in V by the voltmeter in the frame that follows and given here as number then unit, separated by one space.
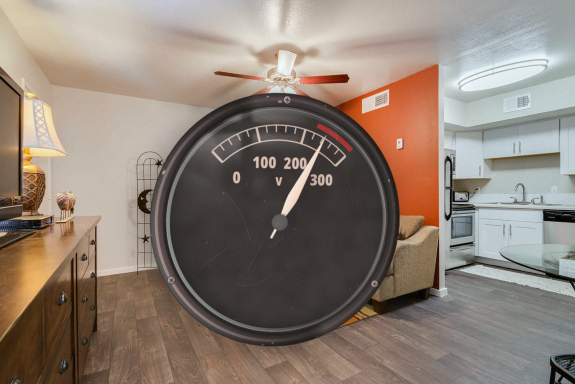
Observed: 240 V
